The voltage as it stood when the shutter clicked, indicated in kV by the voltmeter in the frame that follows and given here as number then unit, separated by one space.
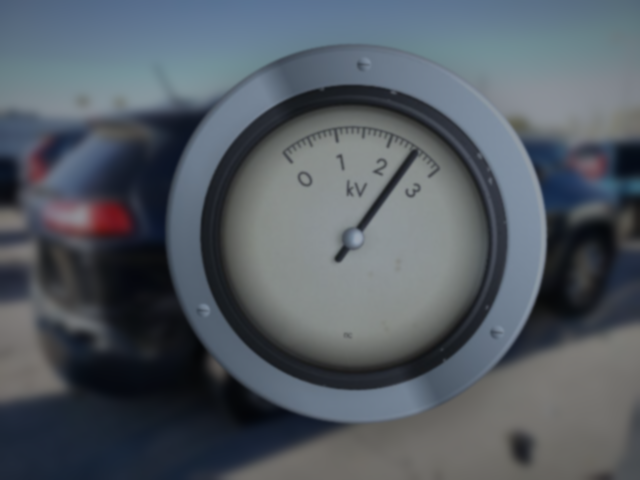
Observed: 2.5 kV
